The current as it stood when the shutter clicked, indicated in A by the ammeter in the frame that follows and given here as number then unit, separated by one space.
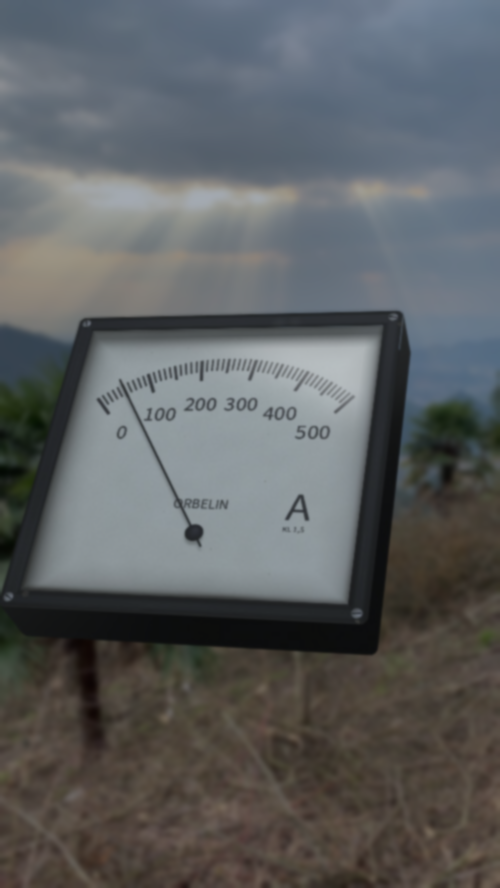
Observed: 50 A
